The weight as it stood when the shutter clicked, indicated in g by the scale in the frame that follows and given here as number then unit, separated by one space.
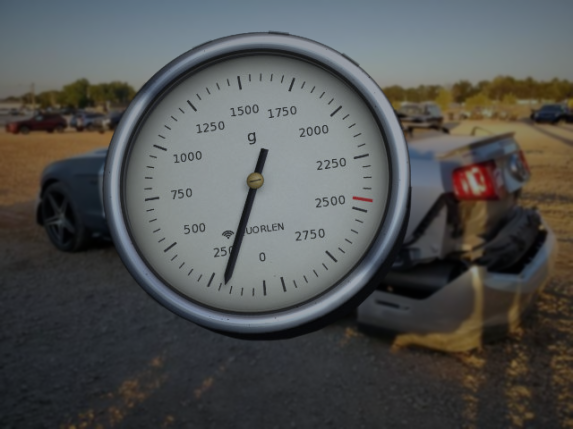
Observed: 175 g
